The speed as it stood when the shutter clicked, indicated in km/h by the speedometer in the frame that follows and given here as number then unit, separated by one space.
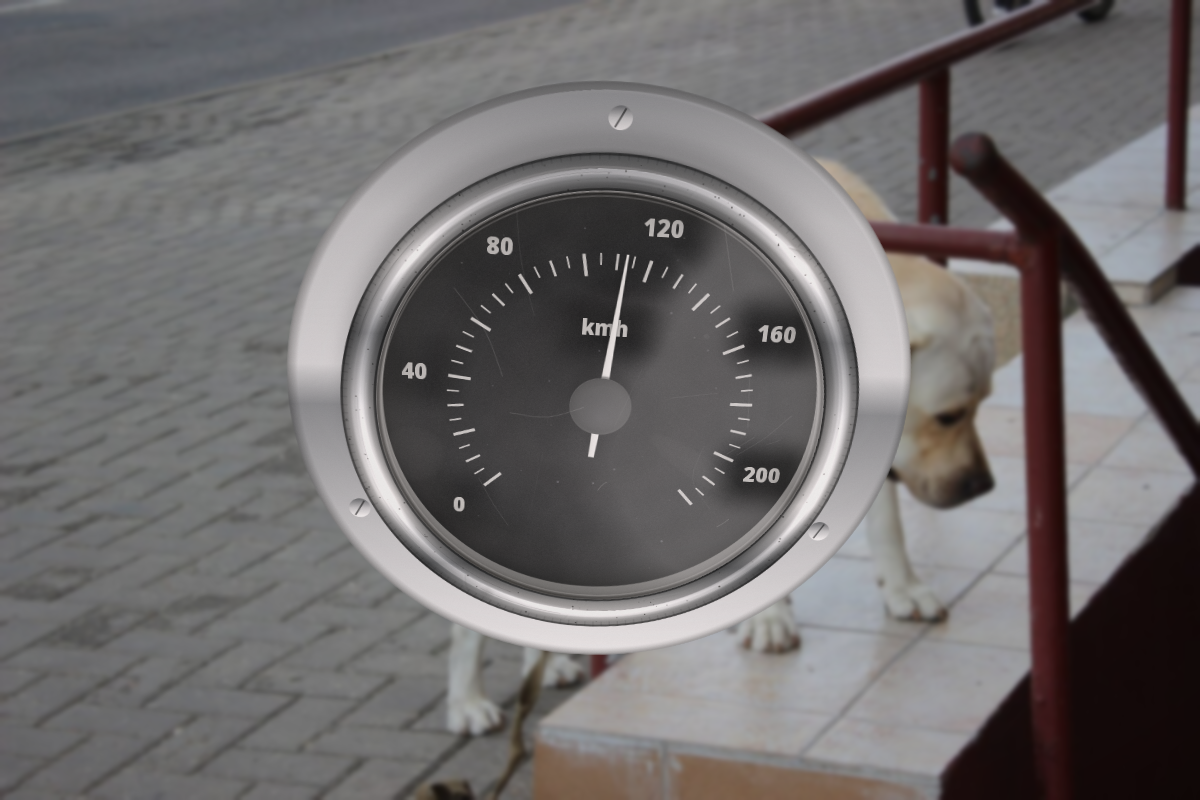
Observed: 112.5 km/h
